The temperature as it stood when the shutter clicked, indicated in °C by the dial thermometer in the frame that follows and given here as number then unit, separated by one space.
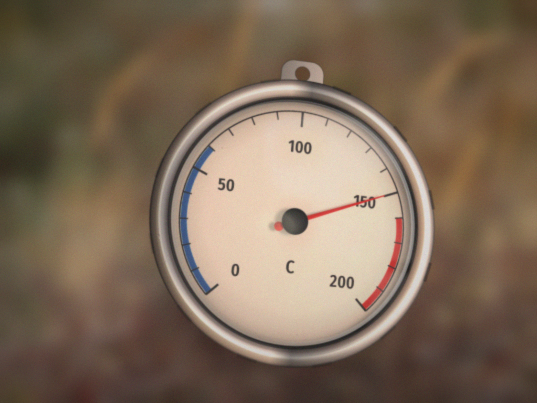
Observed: 150 °C
